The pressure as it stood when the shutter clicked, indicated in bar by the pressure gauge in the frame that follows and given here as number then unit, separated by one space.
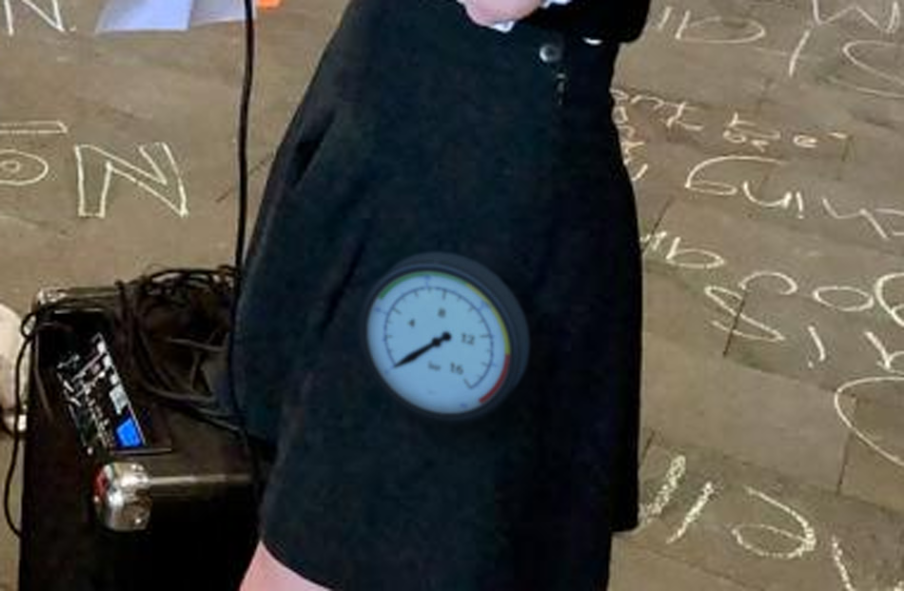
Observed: 0 bar
